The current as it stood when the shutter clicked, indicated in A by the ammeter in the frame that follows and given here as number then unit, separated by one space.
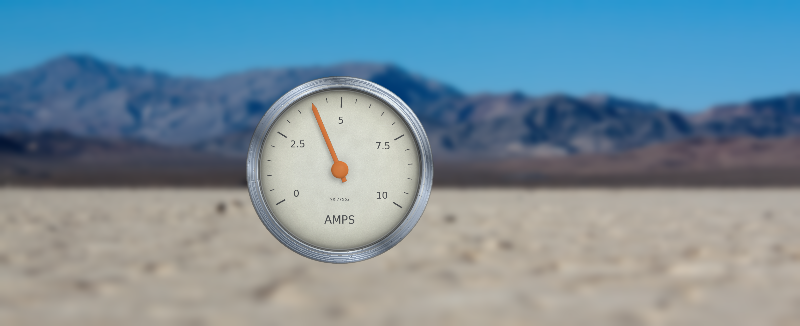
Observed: 4 A
